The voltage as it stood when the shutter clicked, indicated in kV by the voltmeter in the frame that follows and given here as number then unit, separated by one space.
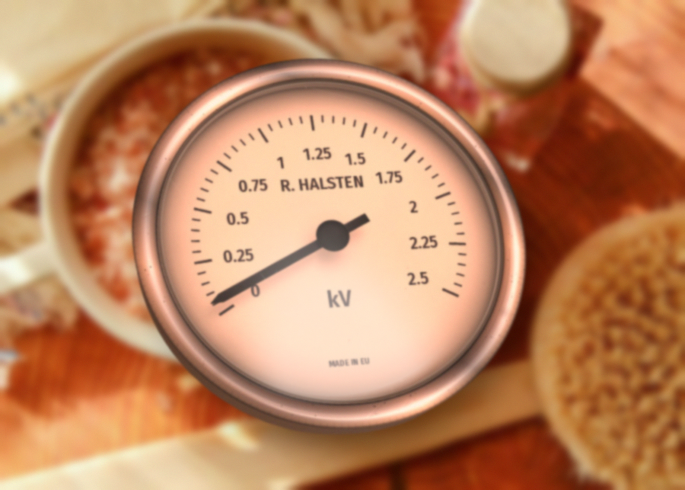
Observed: 0.05 kV
